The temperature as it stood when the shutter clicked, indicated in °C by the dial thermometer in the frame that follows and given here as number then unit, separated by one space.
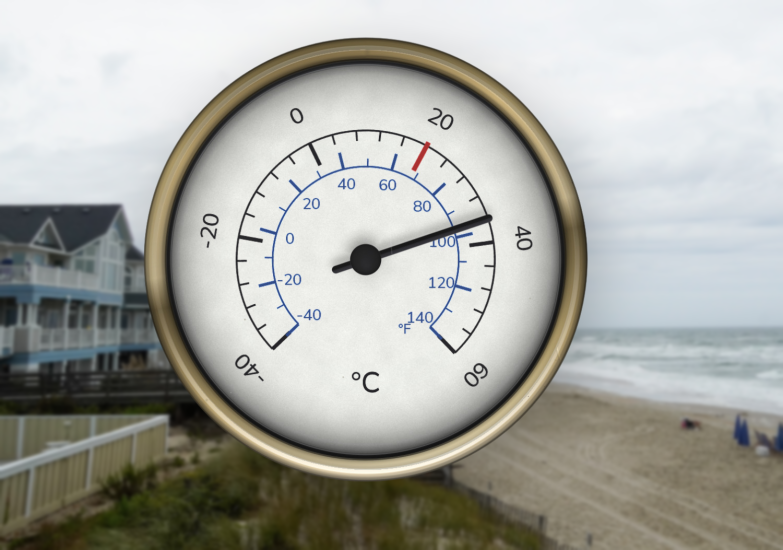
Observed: 36 °C
